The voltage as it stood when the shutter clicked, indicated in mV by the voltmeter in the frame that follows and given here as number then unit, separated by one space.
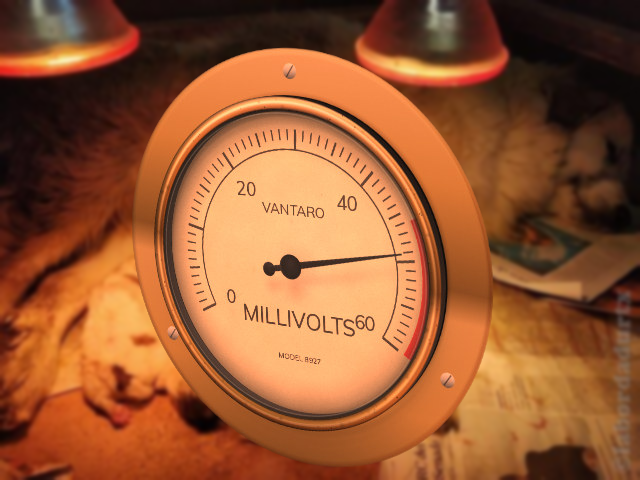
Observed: 49 mV
